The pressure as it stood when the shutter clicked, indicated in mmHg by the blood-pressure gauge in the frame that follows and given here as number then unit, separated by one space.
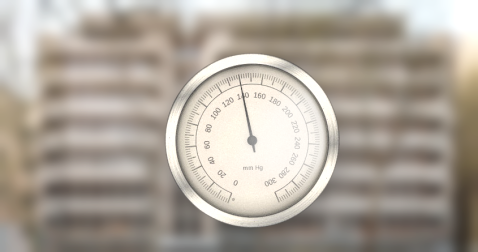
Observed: 140 mmHg
